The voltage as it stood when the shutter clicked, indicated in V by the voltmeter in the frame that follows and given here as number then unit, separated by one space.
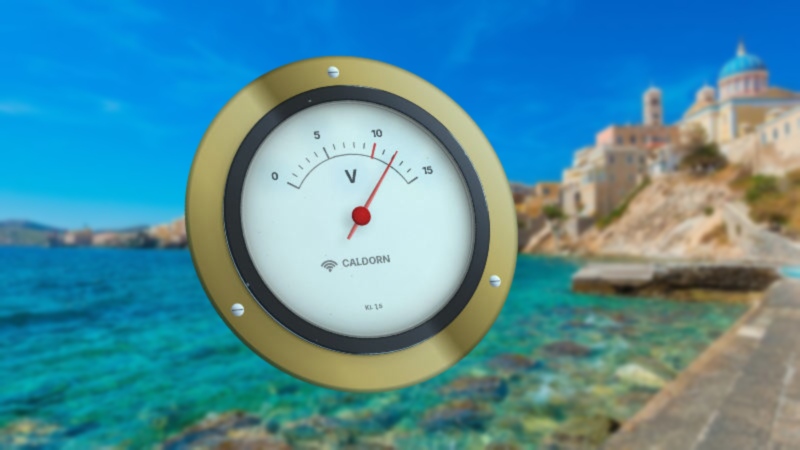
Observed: 12 V
